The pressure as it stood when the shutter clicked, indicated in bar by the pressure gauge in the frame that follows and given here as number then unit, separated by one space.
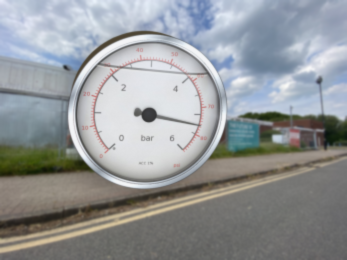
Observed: 5.25 bar
